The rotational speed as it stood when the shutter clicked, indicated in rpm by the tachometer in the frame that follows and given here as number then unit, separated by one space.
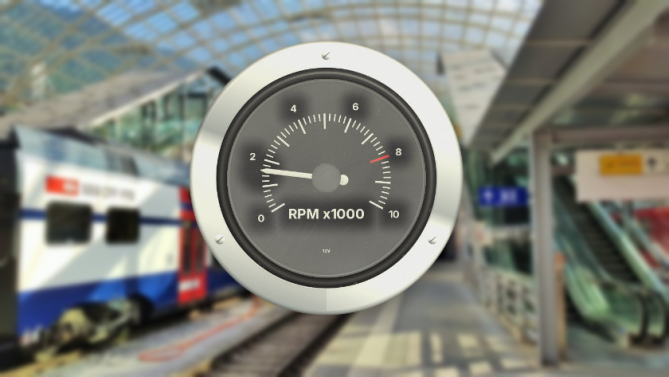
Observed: 1600 rpm
